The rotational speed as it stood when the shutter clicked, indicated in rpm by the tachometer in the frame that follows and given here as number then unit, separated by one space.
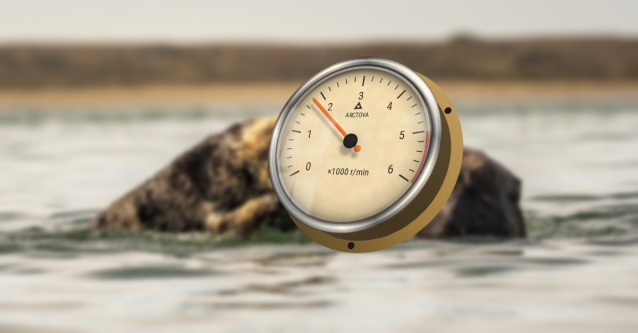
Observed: 1800 rpm
